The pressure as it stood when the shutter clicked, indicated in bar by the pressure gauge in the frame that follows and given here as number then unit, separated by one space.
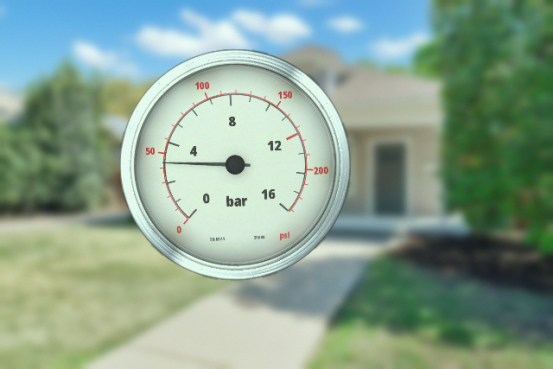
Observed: 3 bar
